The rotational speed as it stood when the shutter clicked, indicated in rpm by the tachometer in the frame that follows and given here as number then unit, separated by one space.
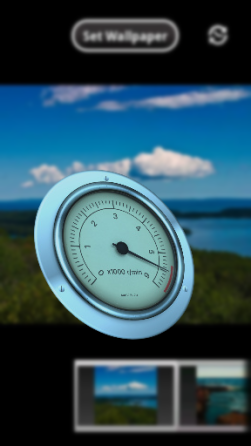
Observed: 5500 rpm
